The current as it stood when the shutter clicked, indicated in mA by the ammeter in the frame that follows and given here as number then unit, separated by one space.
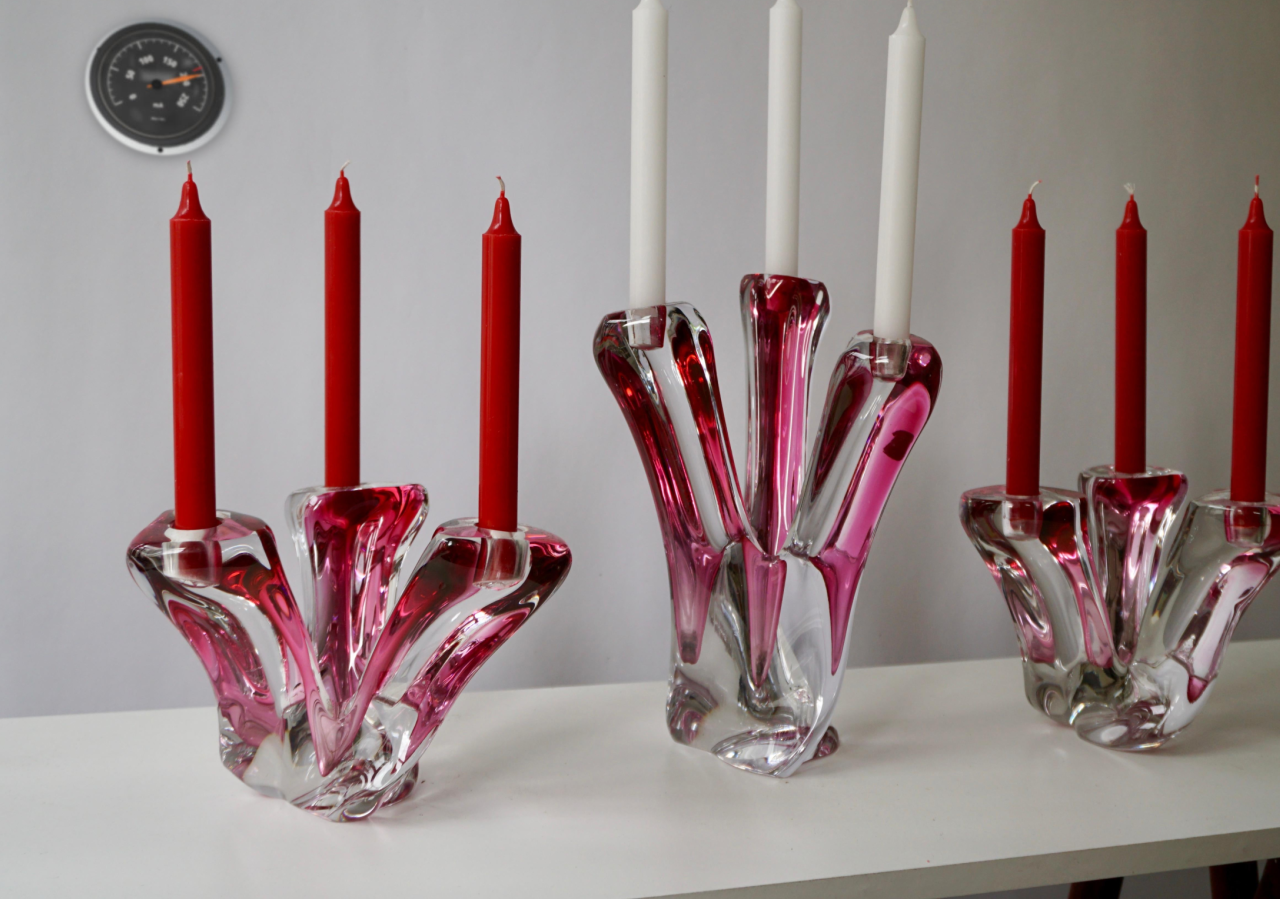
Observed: 200 mA
